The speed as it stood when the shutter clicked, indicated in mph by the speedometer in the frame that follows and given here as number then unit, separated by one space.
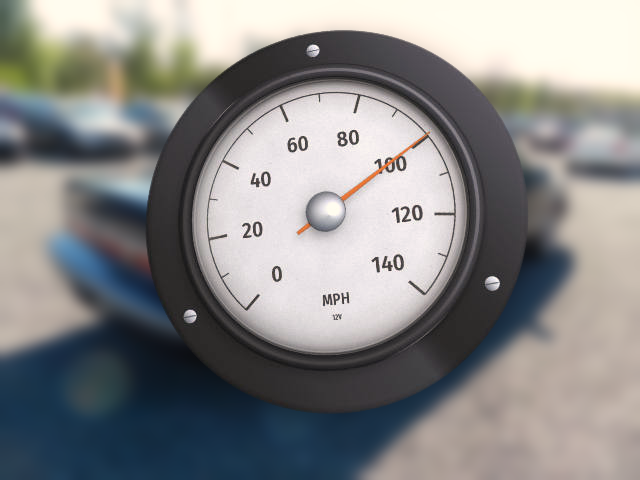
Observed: 100 mph
